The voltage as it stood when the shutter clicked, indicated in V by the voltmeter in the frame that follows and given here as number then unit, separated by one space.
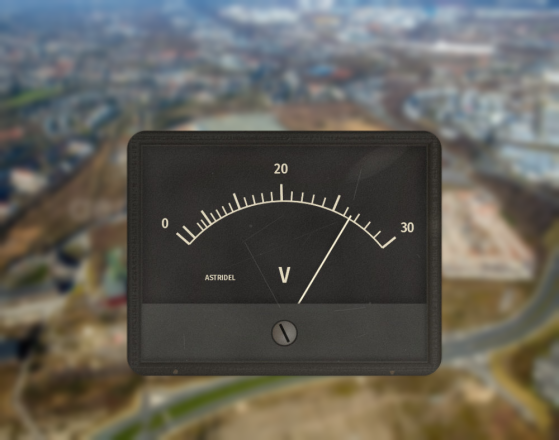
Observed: 26.5 V
